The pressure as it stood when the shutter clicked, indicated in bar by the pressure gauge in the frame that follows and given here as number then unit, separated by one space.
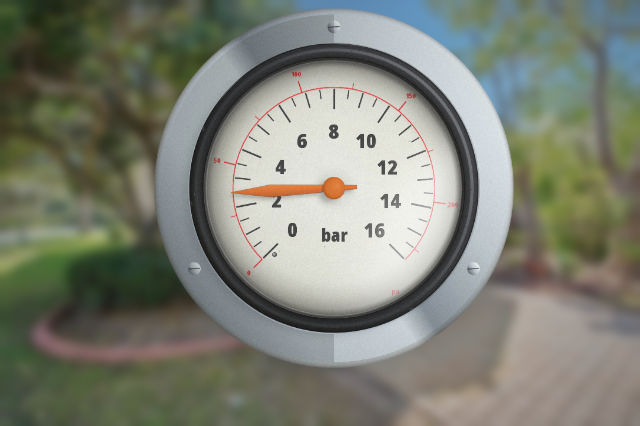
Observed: 2.5 bar
